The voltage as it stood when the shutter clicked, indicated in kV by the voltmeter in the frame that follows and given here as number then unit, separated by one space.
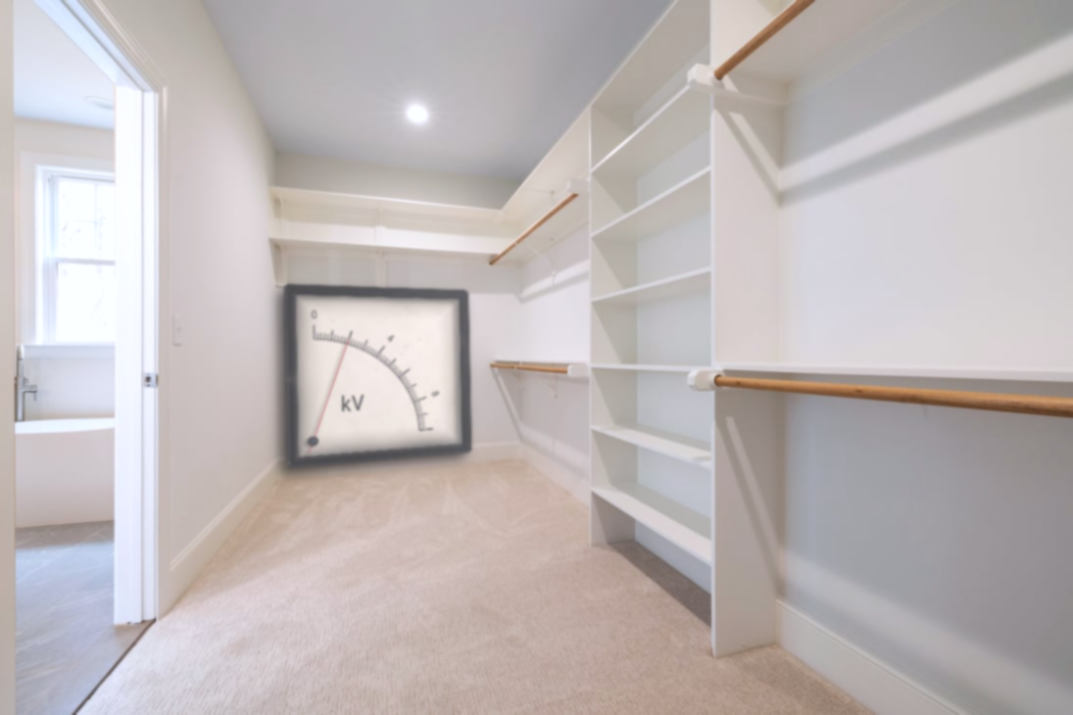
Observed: 2 kV
